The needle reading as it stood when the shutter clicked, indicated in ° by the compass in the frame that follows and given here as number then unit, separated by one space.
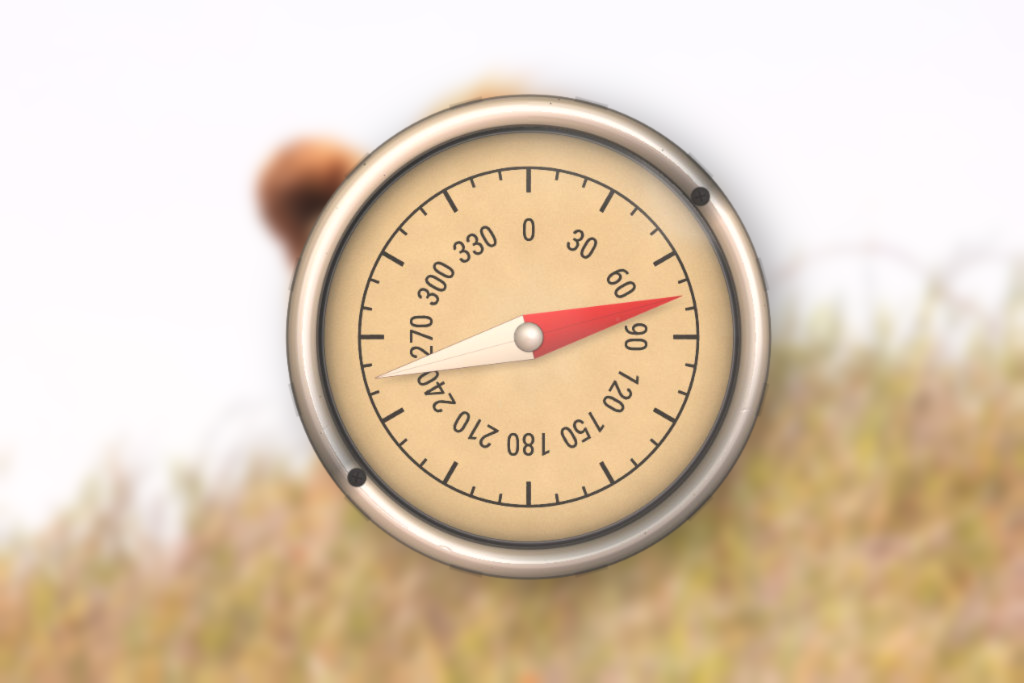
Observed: 75 °
